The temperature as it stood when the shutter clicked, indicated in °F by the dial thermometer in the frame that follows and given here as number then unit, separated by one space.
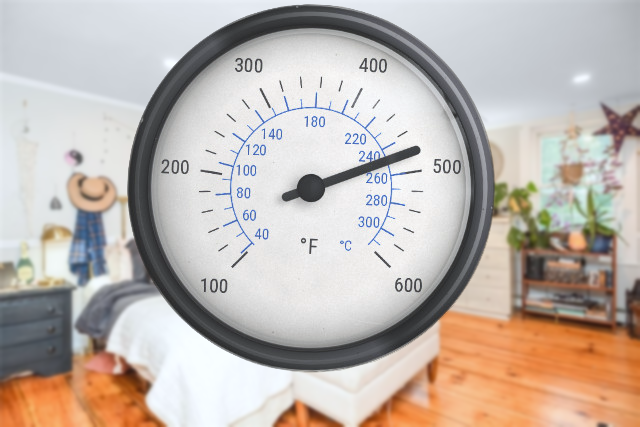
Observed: 480 °F
